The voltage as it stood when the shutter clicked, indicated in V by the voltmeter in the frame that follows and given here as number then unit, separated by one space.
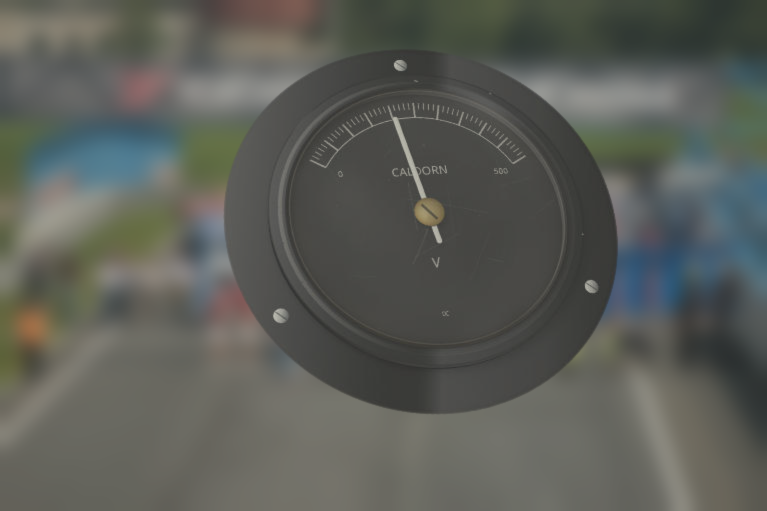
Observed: 200 V
